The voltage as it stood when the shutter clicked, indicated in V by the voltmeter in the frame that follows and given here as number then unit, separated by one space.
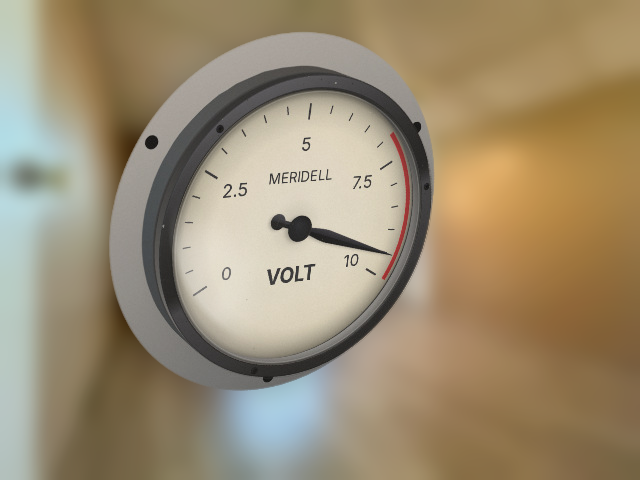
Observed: 9.5 V
